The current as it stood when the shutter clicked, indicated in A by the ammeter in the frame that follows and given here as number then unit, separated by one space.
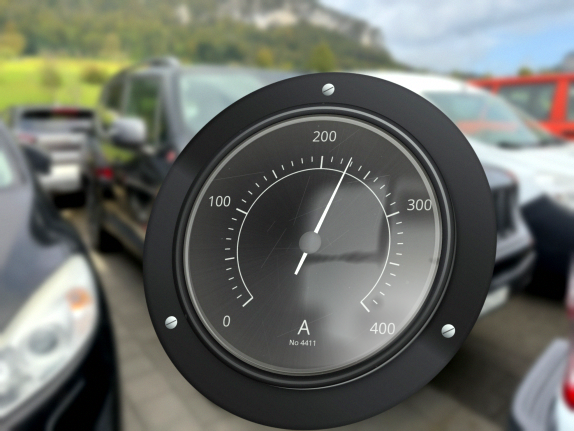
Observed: 230 A
